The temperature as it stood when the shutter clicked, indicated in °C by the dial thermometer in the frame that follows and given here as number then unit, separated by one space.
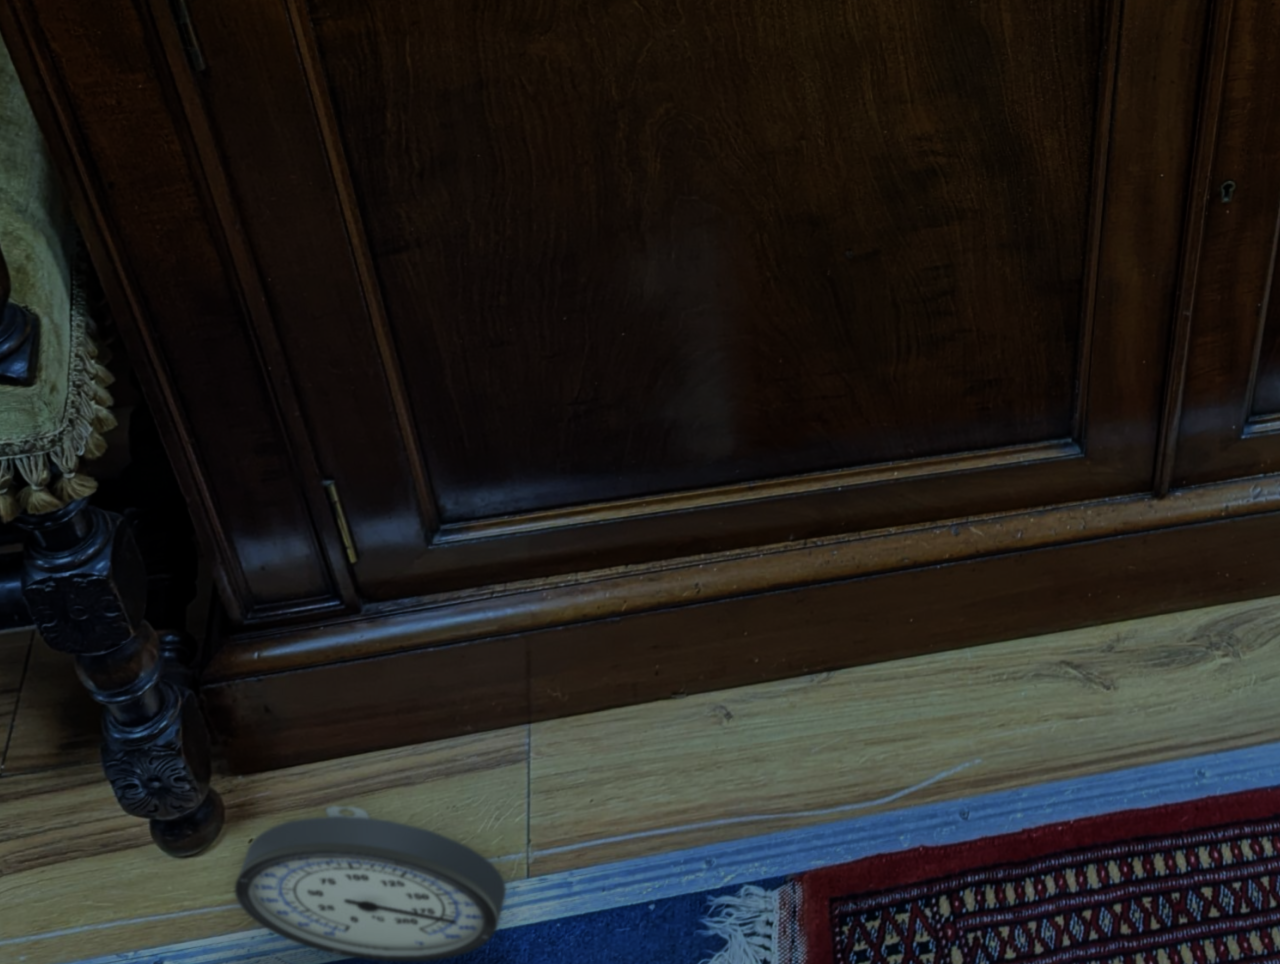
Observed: 175 °C
